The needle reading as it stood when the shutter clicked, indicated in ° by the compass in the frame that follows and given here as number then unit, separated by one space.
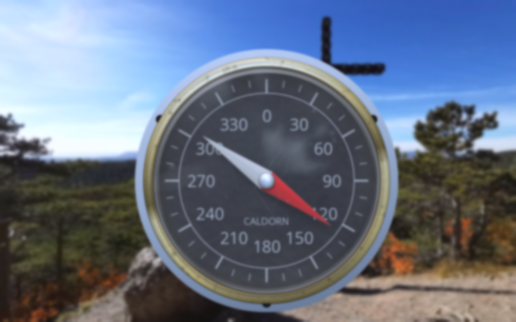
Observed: 125 °
